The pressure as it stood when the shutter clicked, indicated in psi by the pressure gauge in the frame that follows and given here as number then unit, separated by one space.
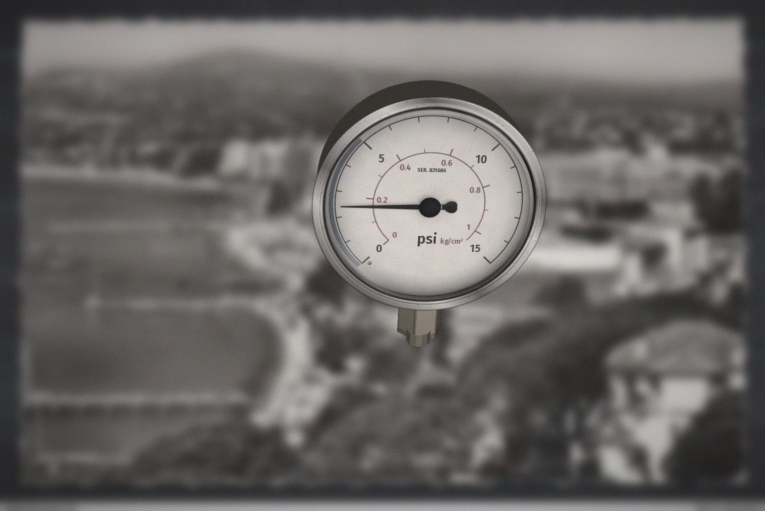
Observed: 2.5 psi
